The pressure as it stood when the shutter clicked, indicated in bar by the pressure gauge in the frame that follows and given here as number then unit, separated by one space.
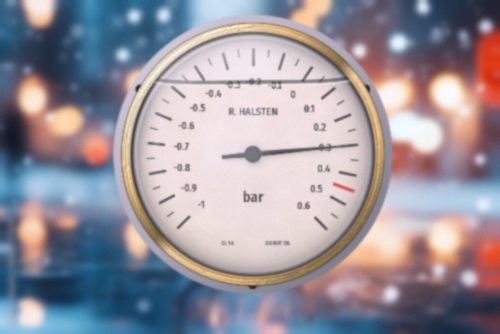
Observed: 0.3 bar
